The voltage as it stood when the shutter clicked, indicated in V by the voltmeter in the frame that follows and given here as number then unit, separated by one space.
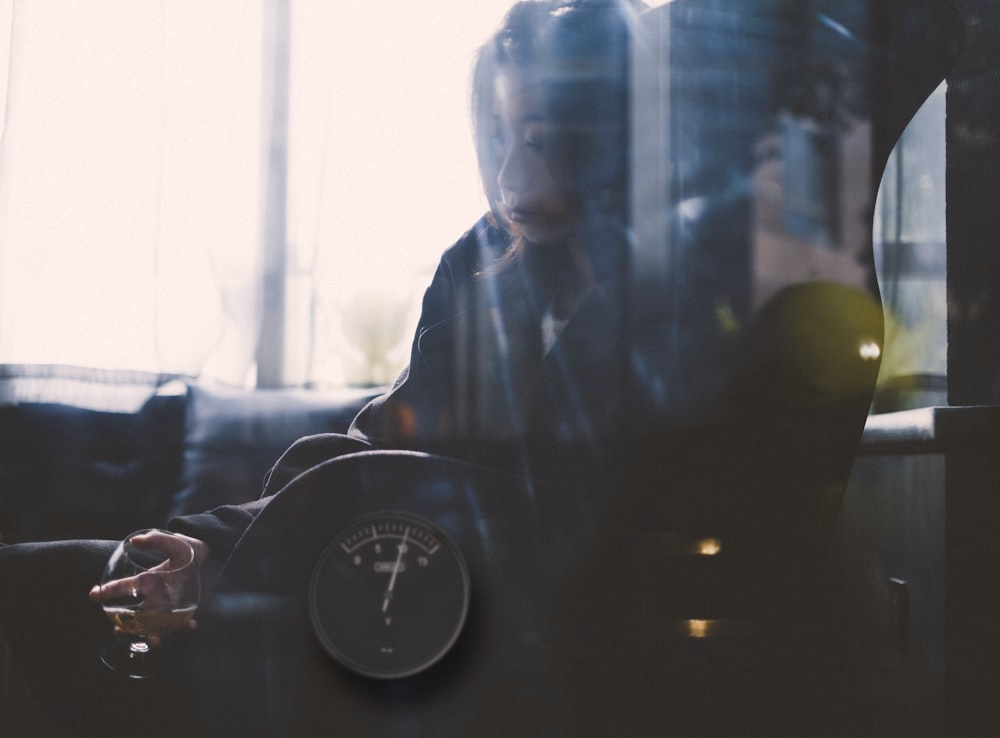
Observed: 10 V
